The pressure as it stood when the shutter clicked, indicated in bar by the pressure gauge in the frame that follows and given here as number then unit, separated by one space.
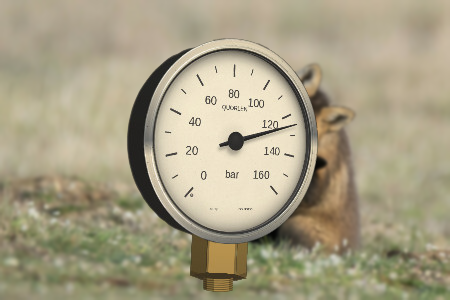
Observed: 125 bar
